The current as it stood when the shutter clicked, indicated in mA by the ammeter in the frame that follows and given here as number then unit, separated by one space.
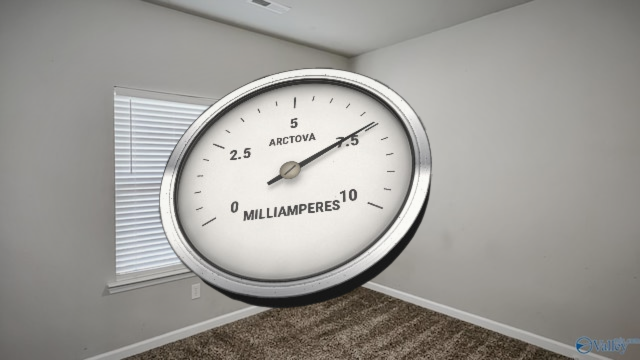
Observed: 7.5 mA
